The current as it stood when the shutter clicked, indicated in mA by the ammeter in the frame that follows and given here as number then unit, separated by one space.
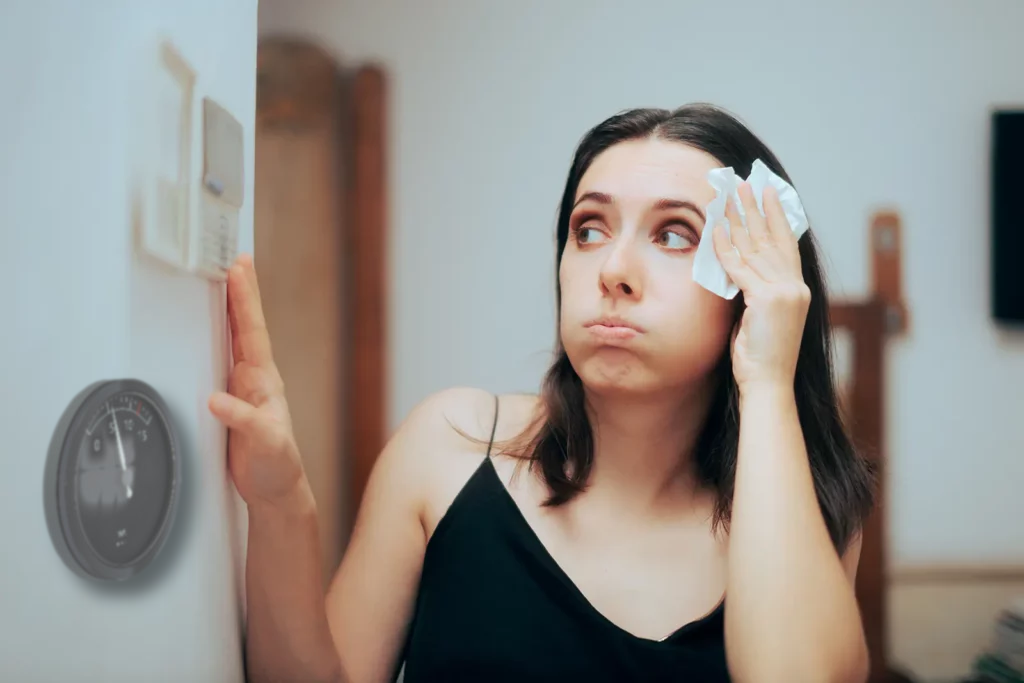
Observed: 5 mA
